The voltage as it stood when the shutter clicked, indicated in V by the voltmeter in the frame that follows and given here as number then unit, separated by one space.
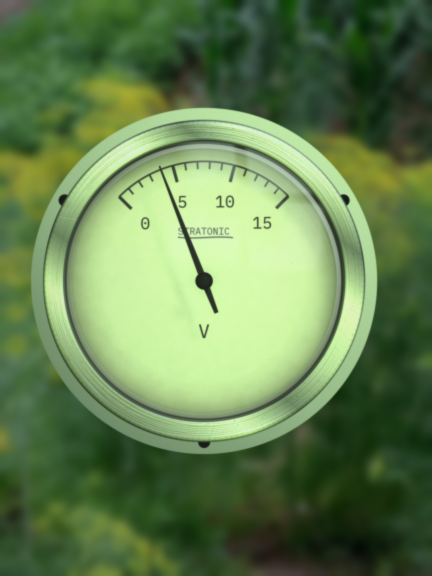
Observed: 4 V
